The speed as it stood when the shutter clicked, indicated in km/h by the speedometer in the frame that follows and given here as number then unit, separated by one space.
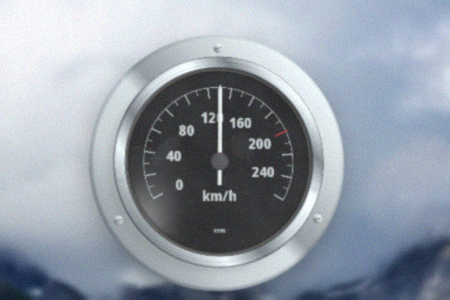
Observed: 130 km/h
